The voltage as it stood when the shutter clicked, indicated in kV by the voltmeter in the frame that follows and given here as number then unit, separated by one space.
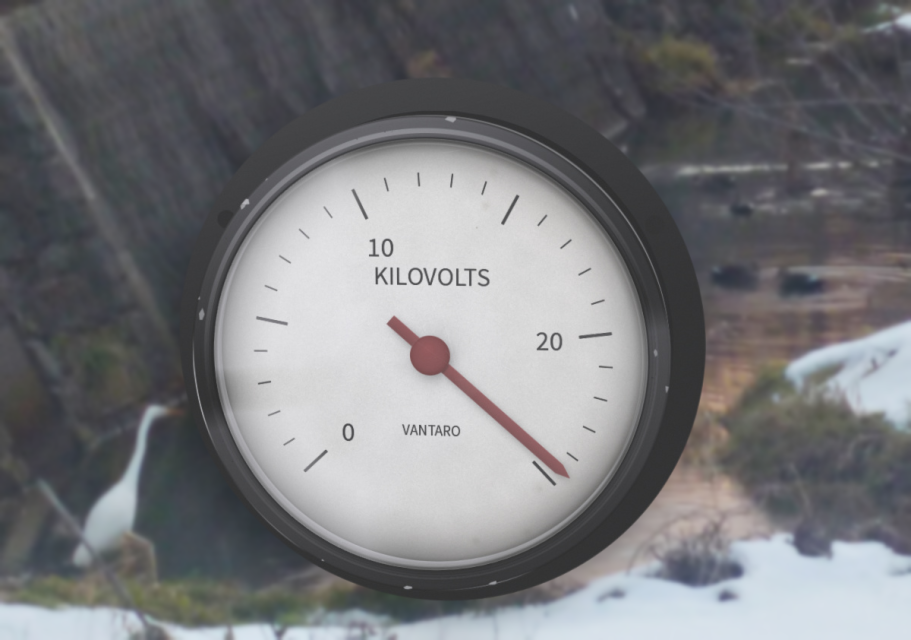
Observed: 24.5 kV
